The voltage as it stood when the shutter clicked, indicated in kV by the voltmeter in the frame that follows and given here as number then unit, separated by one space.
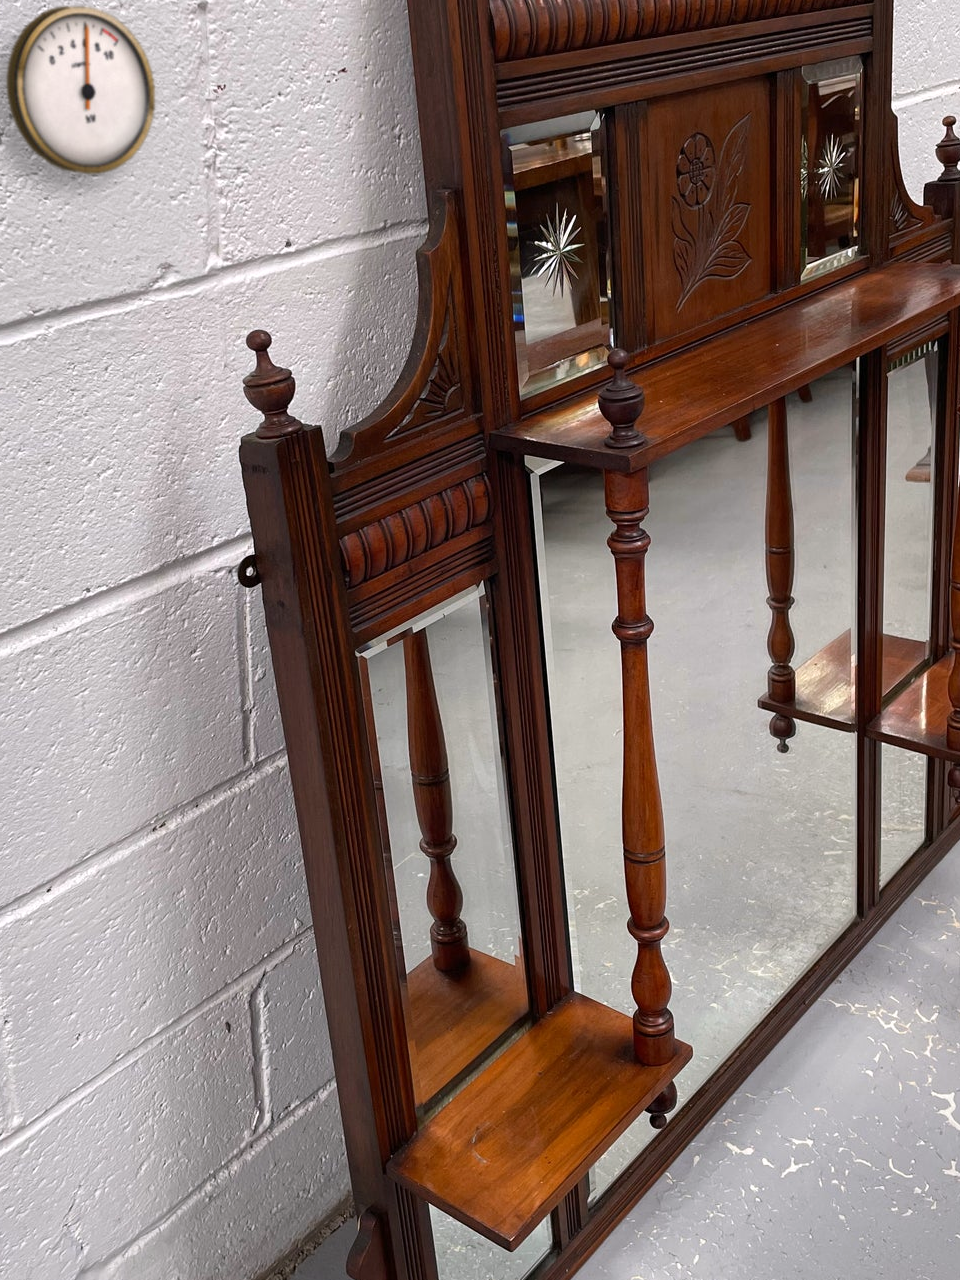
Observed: 6 kV
